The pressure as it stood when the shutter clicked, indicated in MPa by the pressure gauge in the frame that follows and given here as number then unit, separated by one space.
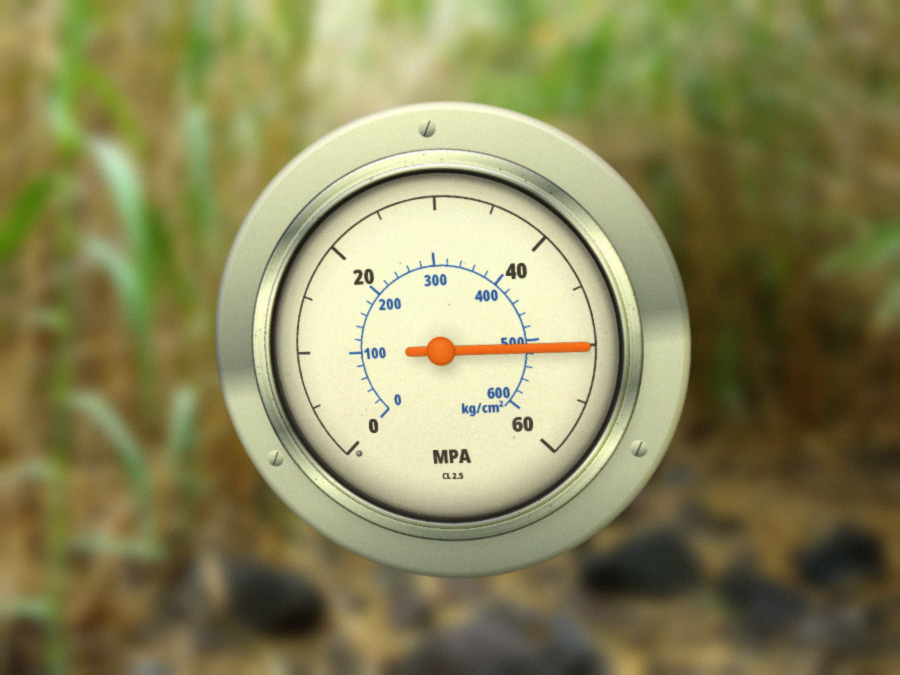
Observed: 50 MPa
